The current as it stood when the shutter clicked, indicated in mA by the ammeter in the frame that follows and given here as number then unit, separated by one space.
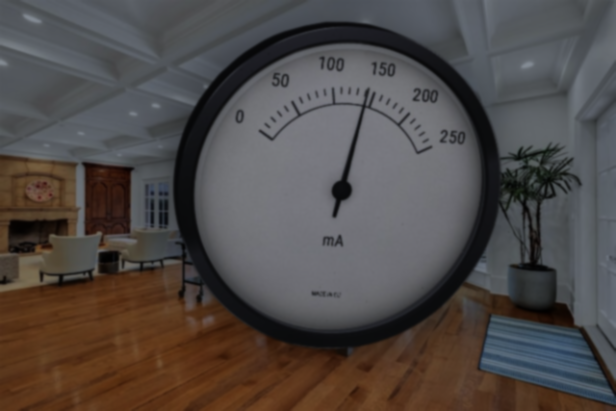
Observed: 140 mA
